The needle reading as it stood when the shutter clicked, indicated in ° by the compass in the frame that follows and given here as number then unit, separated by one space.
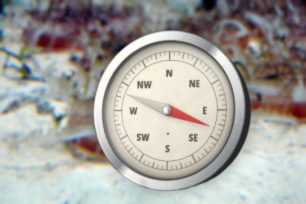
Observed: 110 °
